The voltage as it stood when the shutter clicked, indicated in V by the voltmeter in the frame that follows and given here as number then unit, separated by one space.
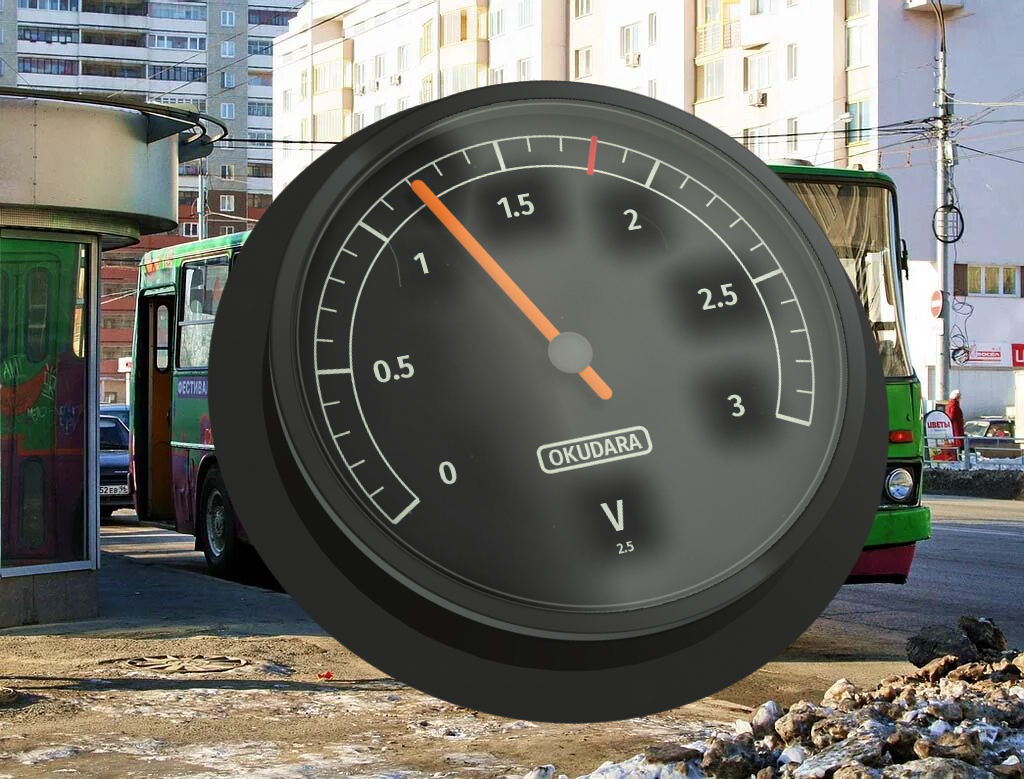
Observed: 1.2 V
